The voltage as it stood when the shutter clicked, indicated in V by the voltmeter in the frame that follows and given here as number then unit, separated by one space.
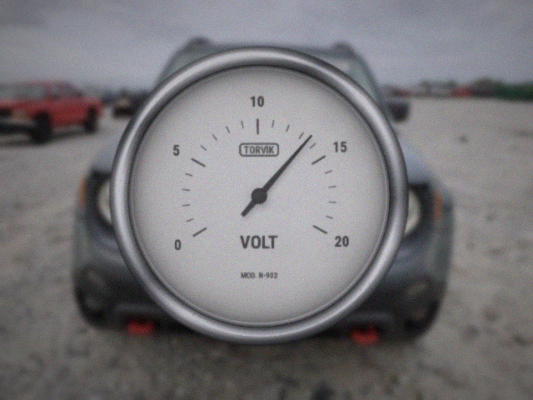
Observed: 13.5 V
